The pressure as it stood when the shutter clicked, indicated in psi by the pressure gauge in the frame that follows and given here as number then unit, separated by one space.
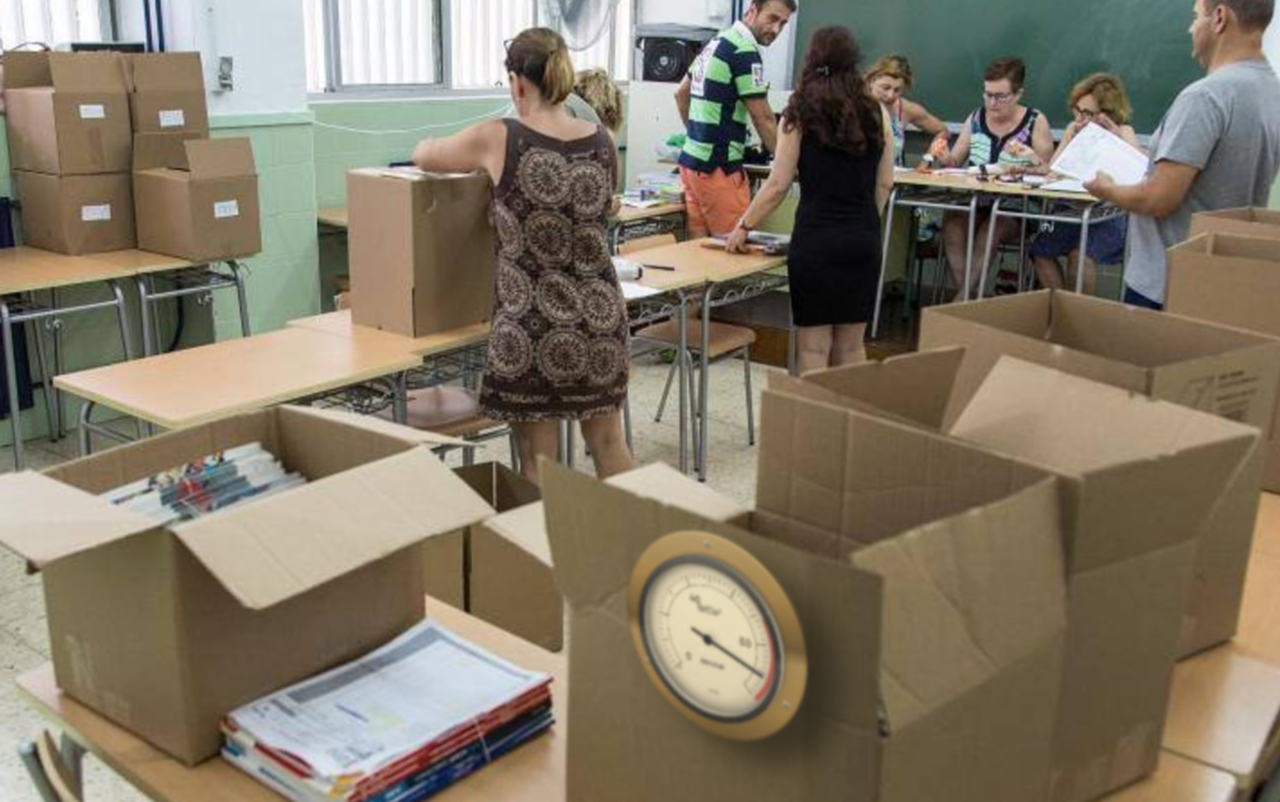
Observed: 90 psi
